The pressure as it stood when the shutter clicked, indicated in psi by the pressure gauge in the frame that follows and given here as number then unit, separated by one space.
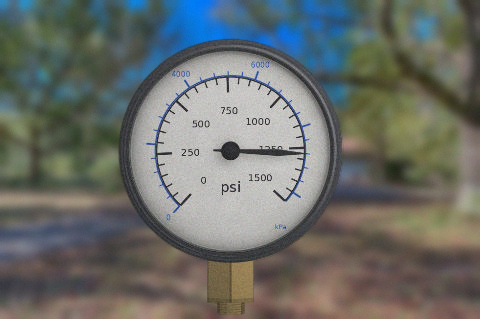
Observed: 1275 psi
